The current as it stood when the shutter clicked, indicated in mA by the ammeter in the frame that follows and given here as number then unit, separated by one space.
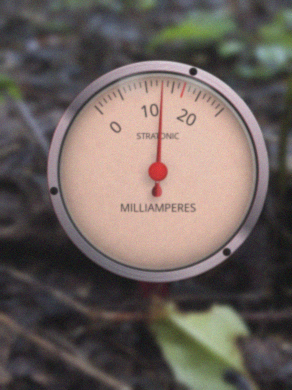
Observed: 13 mA
